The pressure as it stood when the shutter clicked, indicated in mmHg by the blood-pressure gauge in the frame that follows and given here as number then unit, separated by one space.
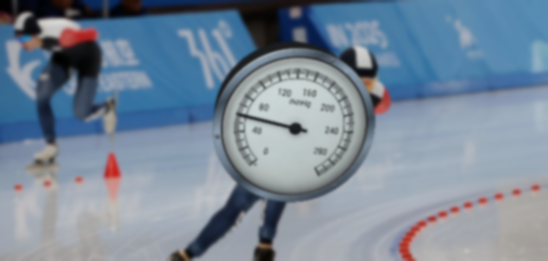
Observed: 60 mmHg
